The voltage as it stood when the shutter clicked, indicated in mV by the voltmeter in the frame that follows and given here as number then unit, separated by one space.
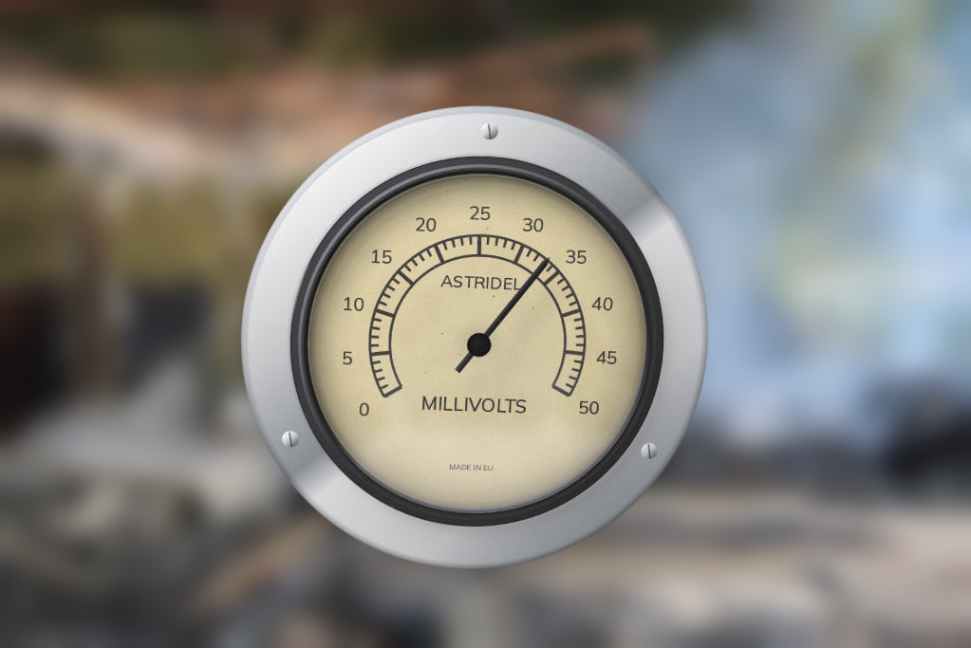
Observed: 33 mV
